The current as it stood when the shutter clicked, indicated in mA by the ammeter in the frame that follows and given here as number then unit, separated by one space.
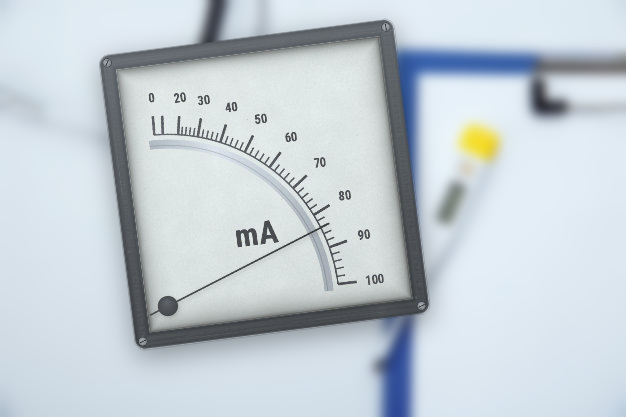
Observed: 84 mA
